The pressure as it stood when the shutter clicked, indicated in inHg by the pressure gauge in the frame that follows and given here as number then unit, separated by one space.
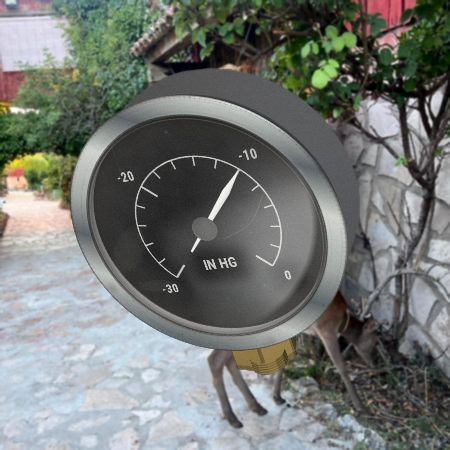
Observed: -10 inHg
